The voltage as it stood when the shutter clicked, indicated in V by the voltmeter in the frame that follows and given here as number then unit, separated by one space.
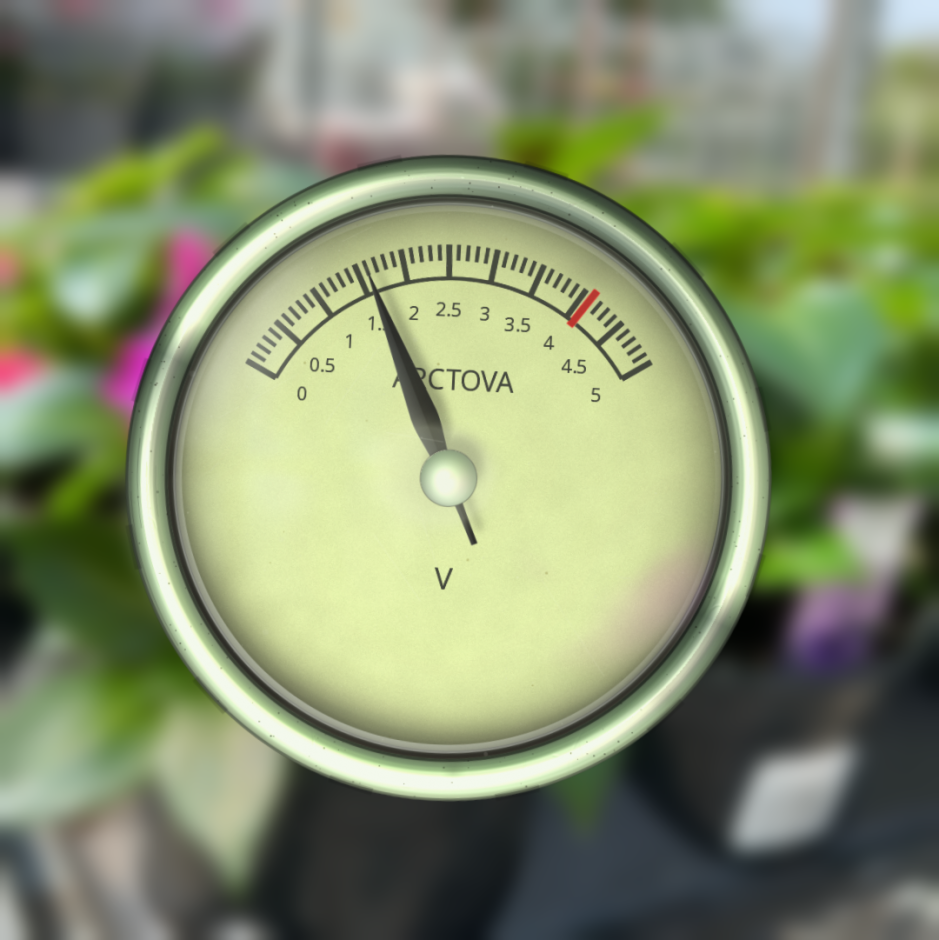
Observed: 1.6 V
